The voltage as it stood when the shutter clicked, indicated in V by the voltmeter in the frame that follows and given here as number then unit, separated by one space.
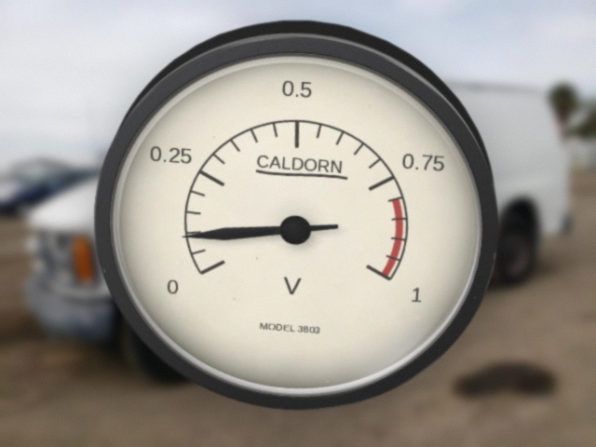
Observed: 0.1 V
